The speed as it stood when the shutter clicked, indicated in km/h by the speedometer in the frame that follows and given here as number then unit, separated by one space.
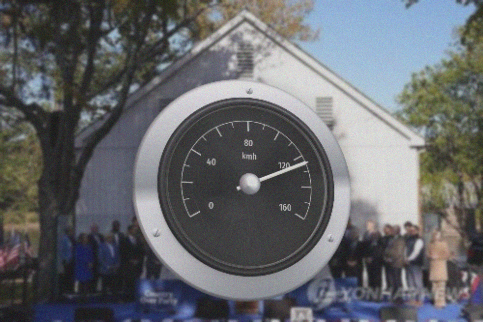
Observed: 125 km/h
